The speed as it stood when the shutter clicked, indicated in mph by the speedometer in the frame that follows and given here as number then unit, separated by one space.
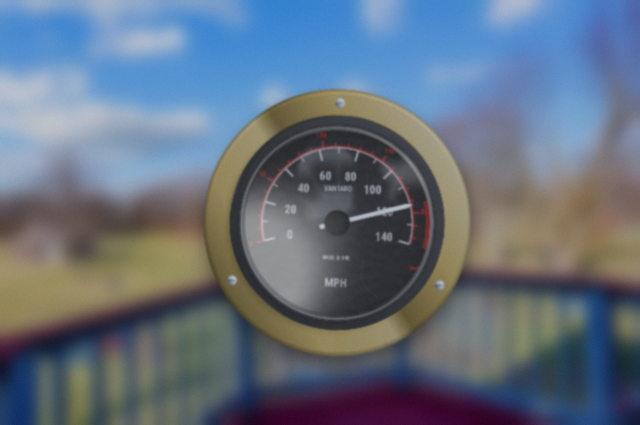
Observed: 120 mph
